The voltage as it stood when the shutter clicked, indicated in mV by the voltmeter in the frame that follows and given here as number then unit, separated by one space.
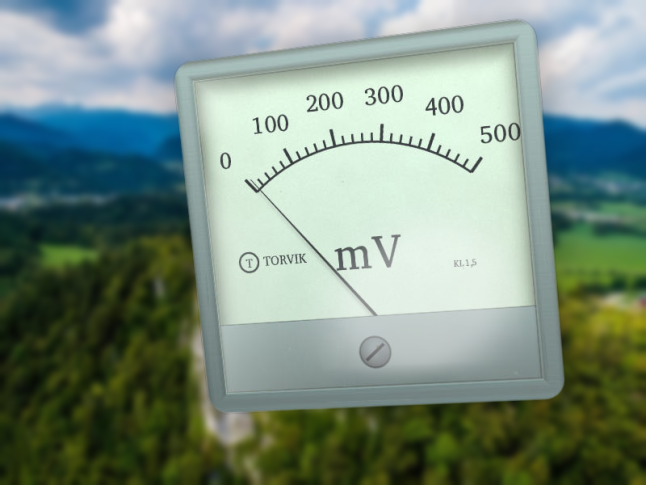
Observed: 10 mV
